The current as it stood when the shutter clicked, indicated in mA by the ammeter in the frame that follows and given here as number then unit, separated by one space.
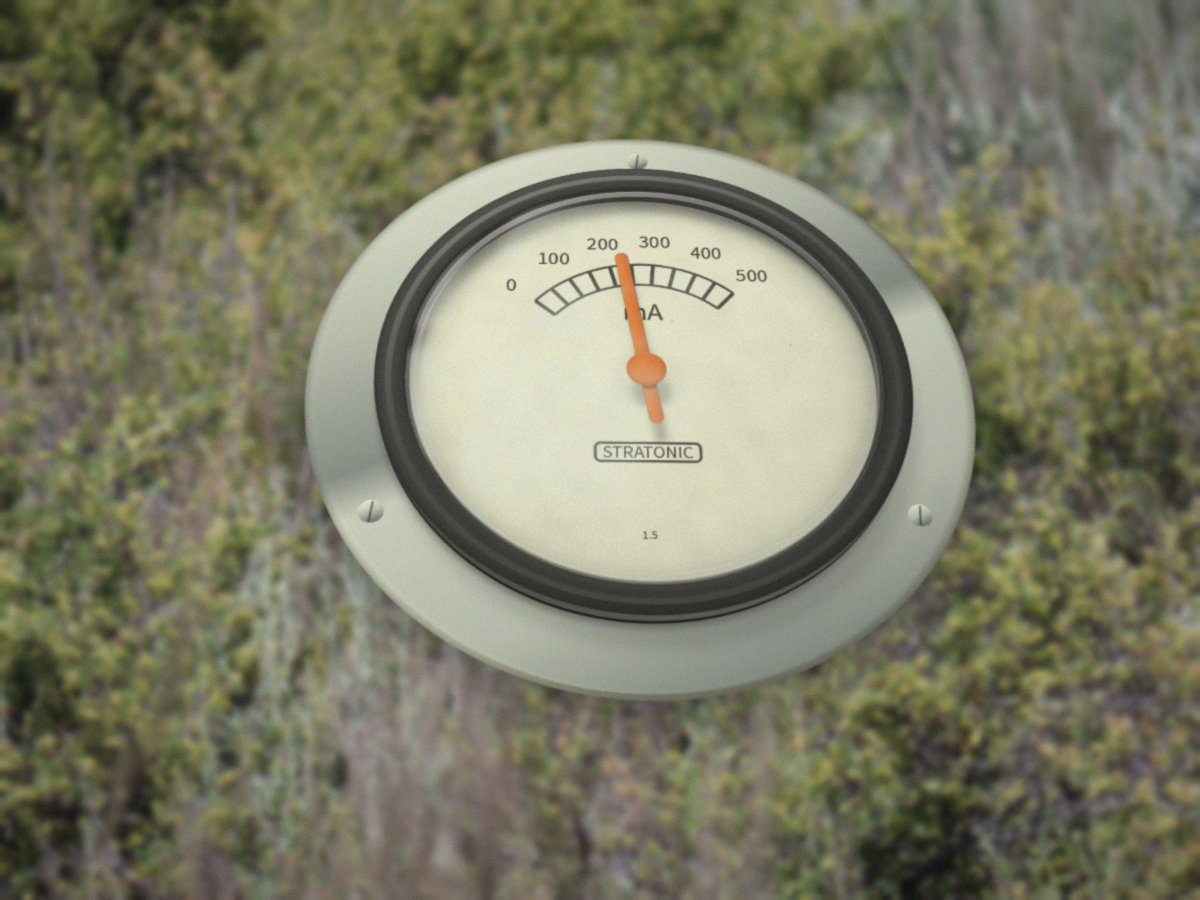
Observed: 225 mA
